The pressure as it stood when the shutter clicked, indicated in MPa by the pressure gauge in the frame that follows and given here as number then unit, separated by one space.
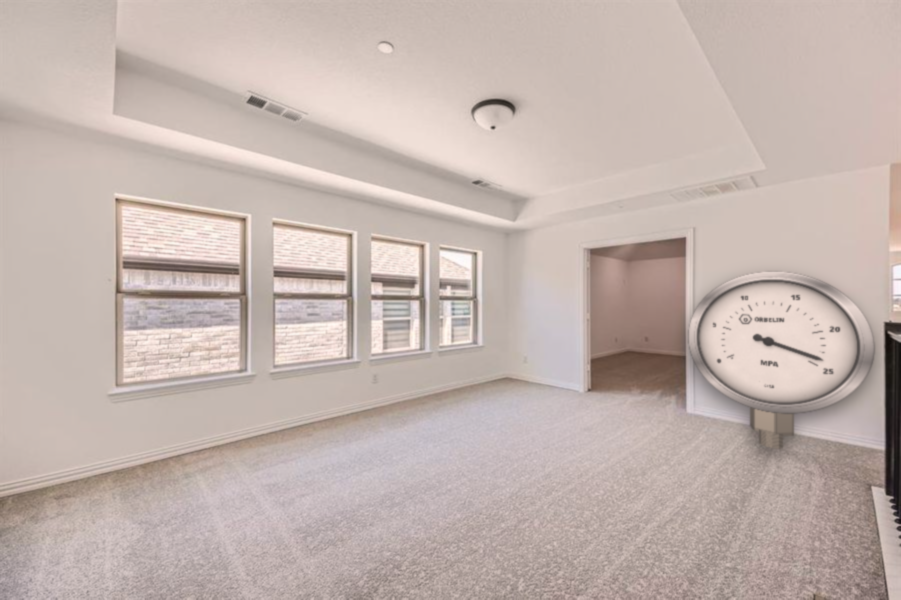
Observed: 24 MPa
